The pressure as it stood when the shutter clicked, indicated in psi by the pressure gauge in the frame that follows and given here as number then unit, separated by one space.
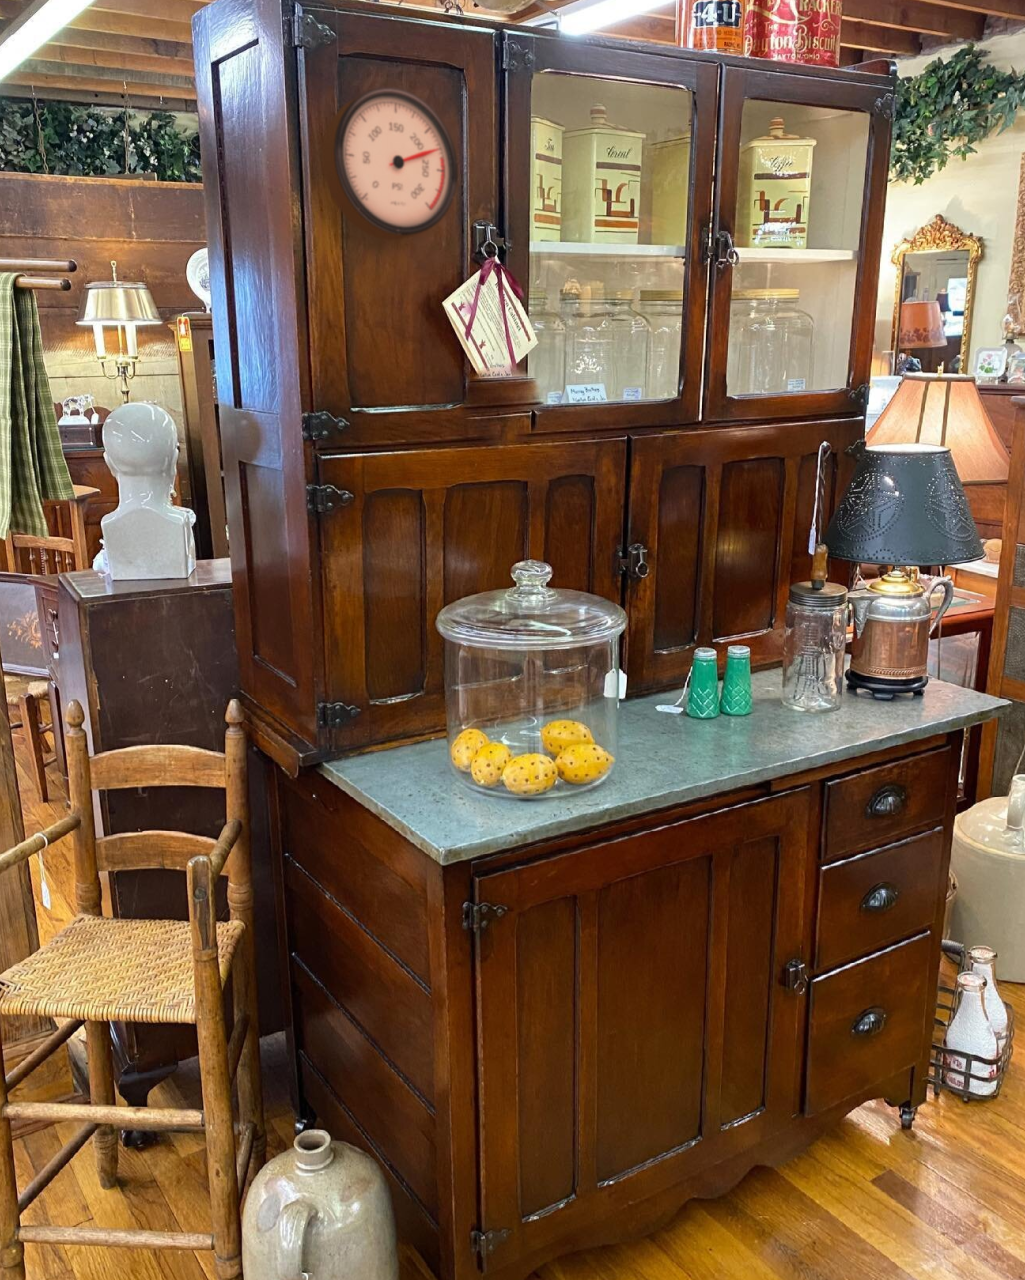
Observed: 225 psi
